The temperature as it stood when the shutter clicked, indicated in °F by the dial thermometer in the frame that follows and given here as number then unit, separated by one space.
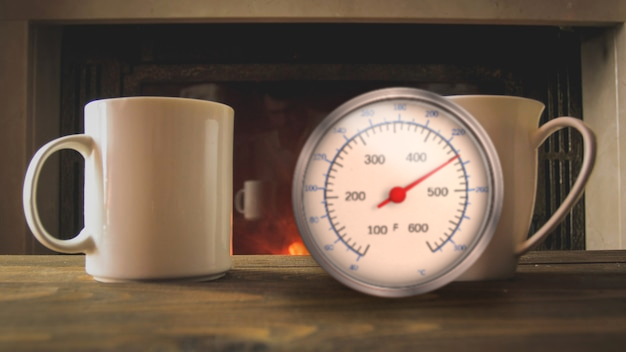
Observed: 450 °F
